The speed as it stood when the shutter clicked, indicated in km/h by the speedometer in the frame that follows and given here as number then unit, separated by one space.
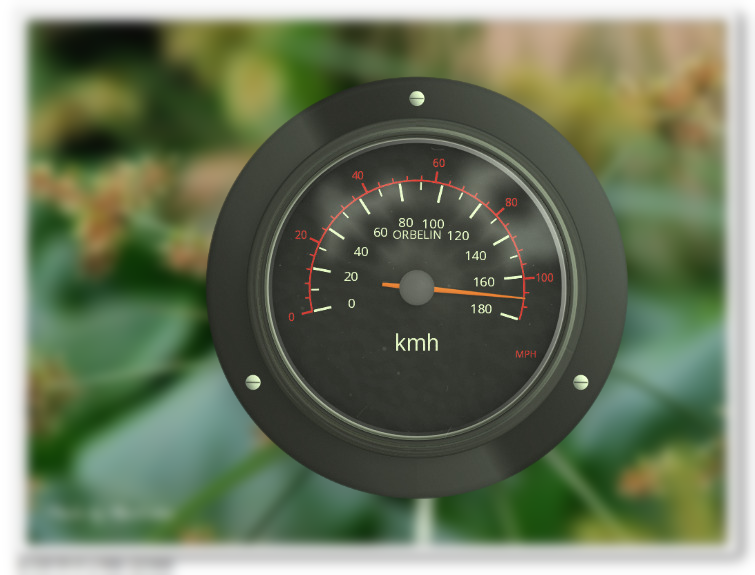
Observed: 170 km/h
